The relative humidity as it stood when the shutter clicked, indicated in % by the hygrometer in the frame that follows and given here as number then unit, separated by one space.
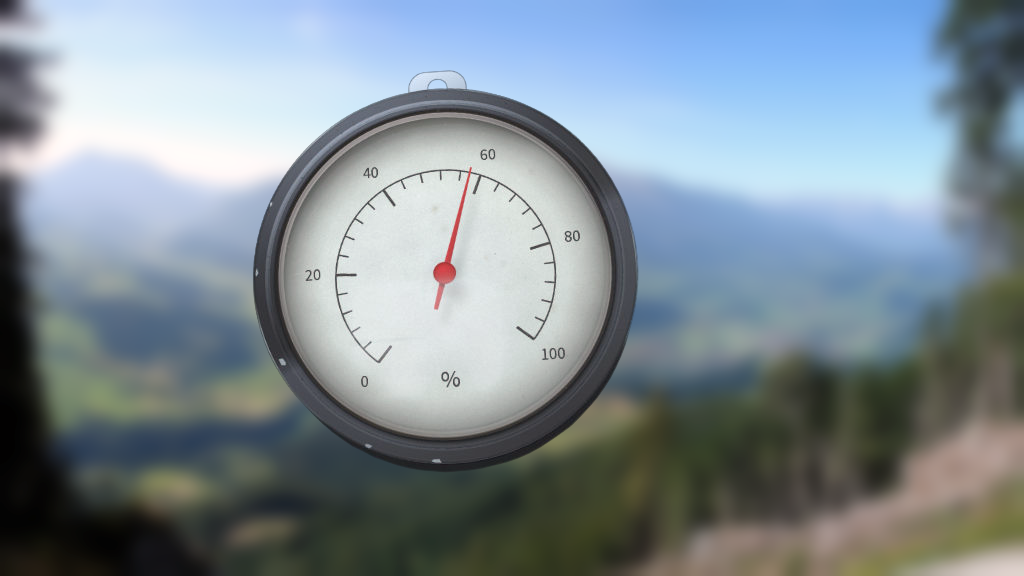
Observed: 58 %
